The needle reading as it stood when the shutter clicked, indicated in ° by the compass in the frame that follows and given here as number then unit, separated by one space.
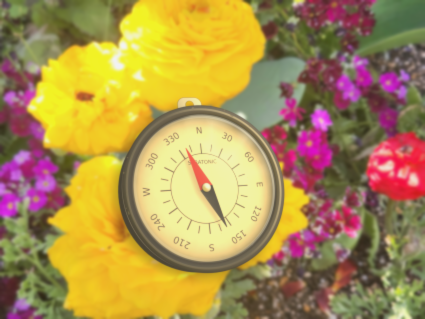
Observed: 337.5 °
